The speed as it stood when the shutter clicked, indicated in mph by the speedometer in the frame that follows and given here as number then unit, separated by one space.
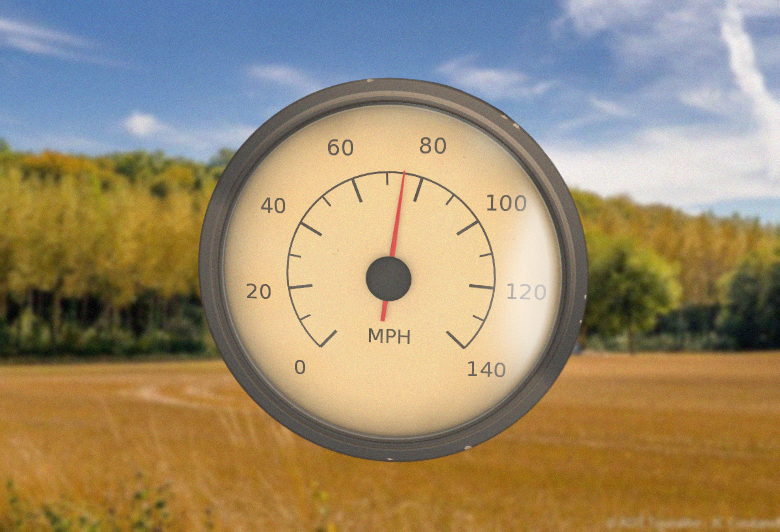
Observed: 75 mph
